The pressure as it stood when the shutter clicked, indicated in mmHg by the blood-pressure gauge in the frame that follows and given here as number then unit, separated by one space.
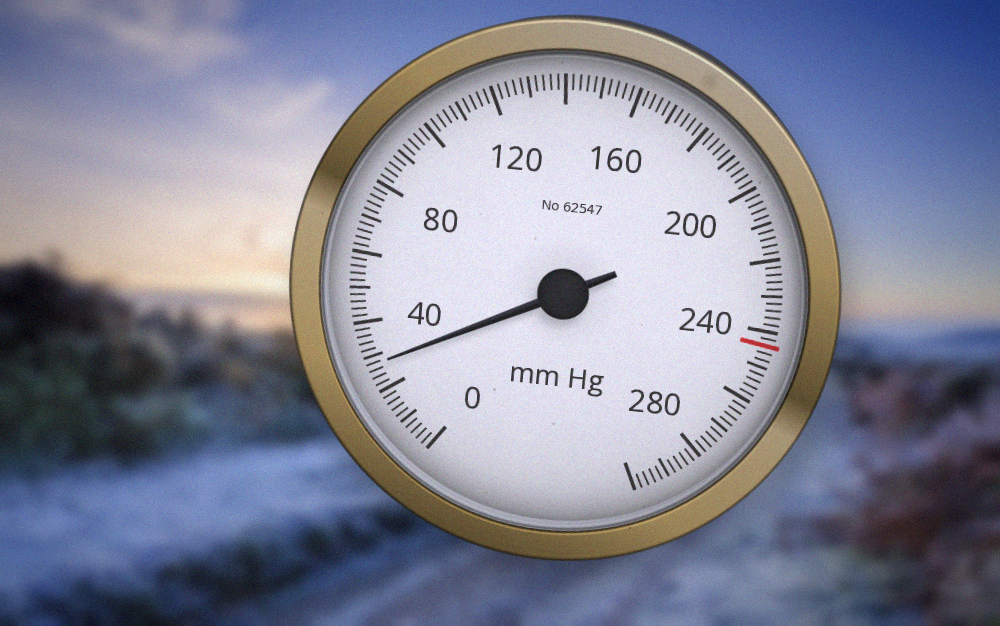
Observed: 28 mmHg
